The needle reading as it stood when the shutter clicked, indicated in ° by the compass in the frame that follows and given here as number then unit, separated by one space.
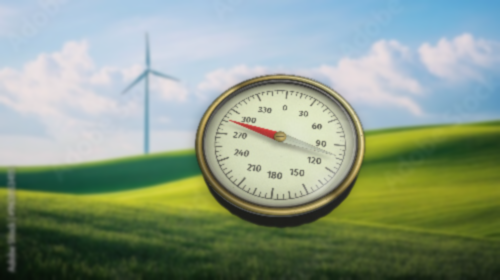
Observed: 285 °
